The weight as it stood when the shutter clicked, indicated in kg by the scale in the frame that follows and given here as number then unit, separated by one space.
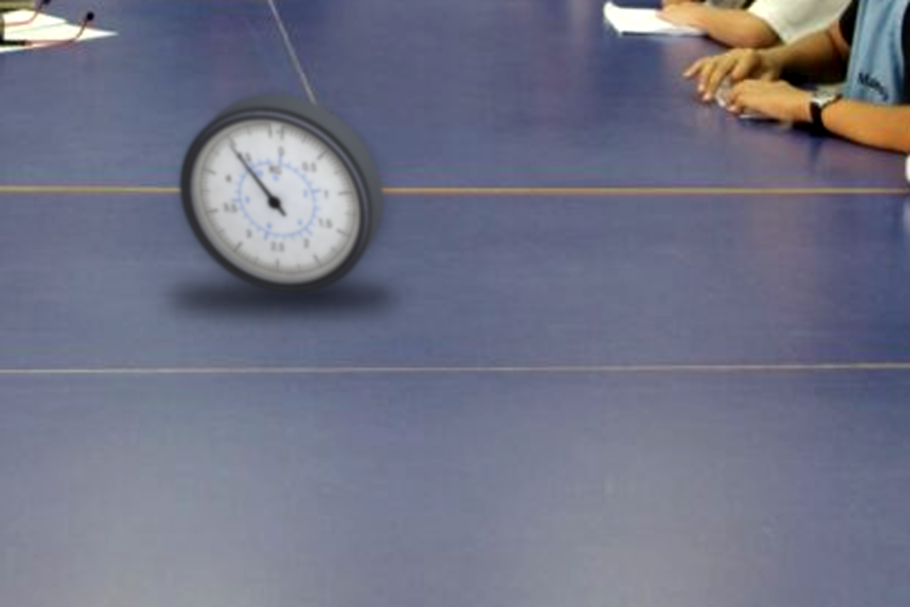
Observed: 4.5 kg
